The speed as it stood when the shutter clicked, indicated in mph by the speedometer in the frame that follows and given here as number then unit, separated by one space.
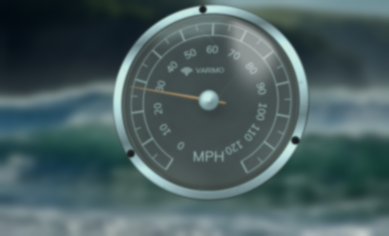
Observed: 27.5 mph
